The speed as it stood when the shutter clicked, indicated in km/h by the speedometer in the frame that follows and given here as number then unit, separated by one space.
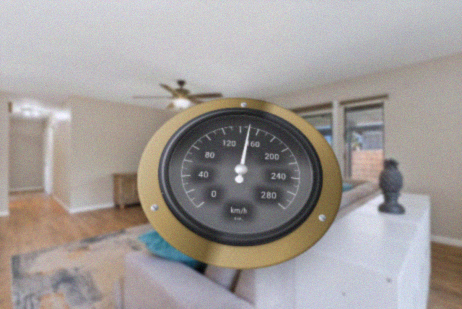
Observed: 150 km/h
